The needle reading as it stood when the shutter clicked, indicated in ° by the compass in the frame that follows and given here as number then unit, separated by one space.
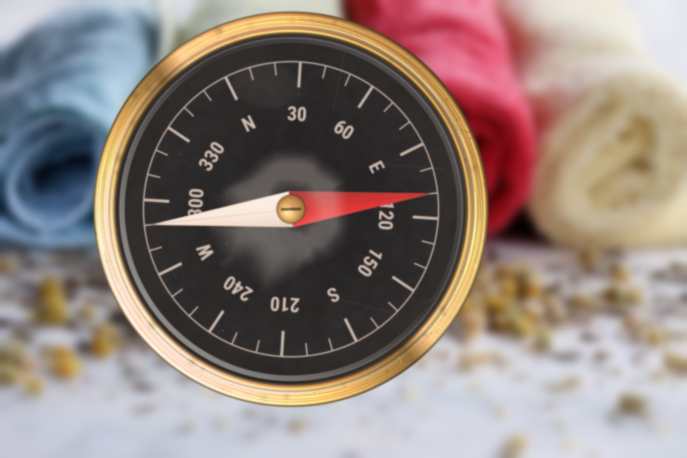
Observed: 110 °
